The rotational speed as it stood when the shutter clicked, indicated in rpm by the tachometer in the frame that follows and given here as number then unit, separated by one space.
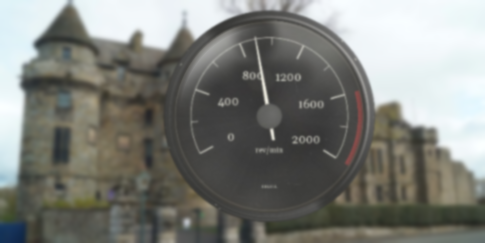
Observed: 900 rpm
